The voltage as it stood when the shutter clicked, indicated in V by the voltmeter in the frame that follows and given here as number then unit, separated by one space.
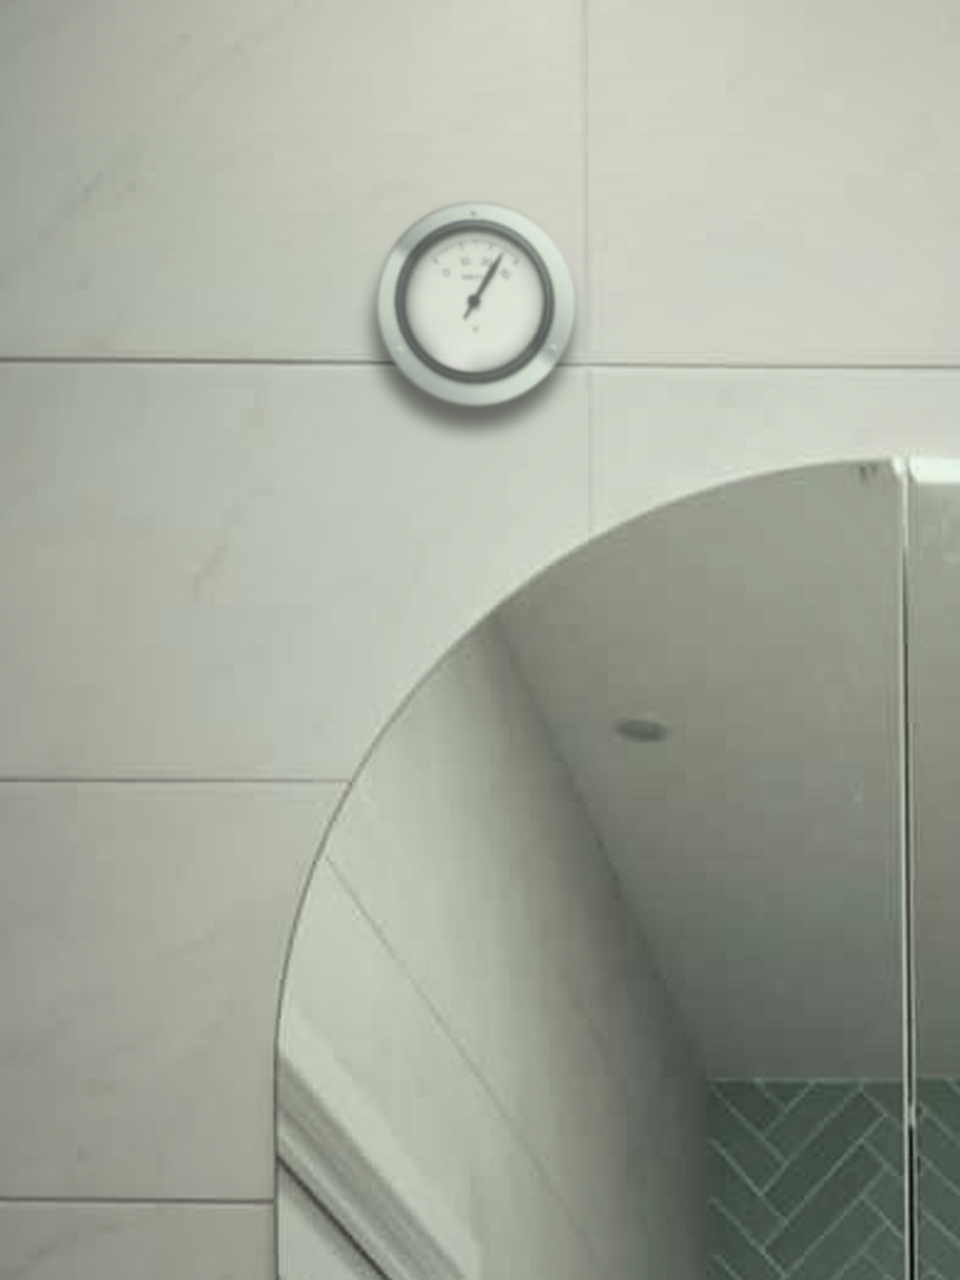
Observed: 25 V
